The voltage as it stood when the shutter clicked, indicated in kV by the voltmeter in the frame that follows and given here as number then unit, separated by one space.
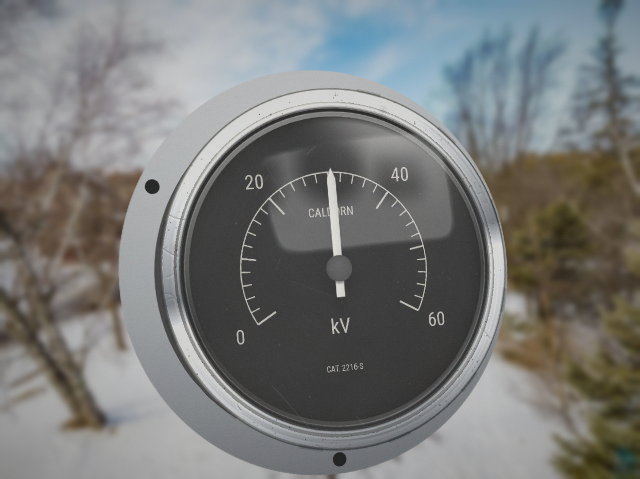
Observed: 30 kV
